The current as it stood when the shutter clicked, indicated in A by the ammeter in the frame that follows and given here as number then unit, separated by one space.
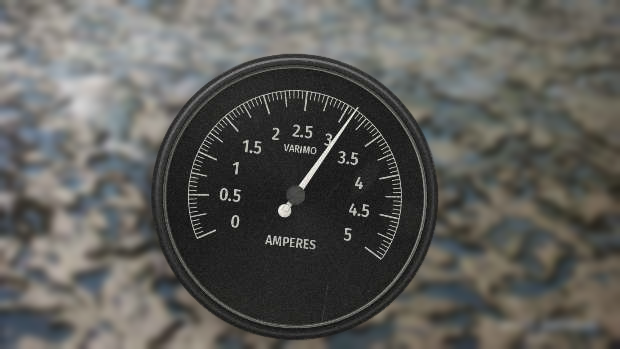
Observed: 3.1 A
